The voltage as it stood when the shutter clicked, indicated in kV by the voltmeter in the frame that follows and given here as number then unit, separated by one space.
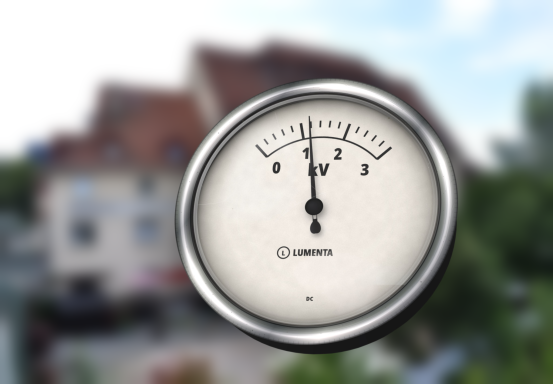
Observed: 1.2 kV
